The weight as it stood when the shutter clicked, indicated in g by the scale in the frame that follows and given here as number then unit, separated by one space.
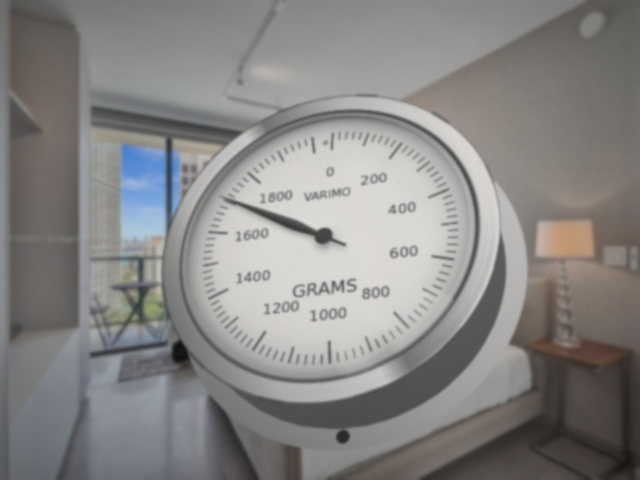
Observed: 1700 g
